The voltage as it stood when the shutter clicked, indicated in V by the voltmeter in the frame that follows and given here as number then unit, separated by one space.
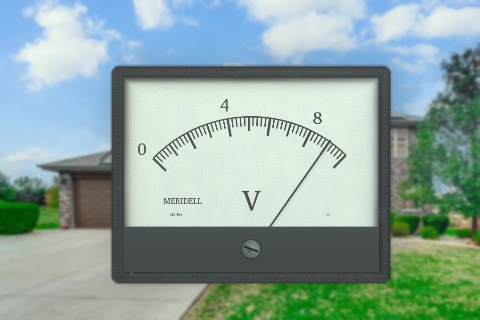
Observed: 9 V
